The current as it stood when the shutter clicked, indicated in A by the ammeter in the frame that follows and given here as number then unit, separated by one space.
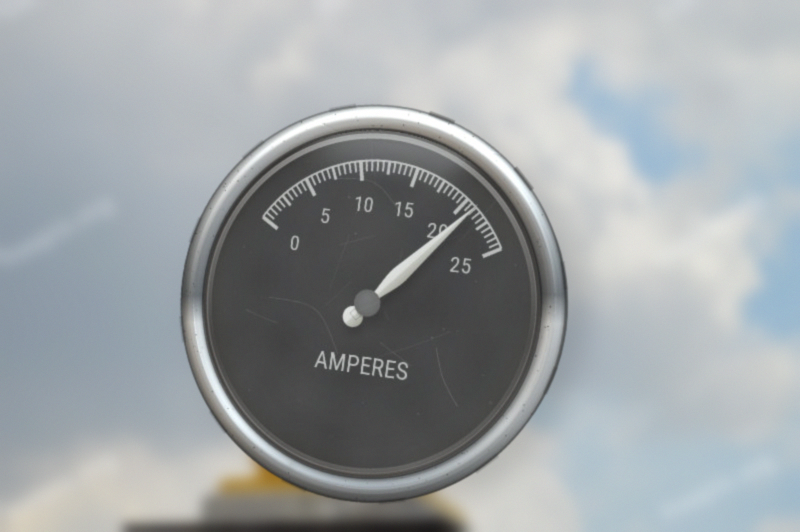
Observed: 21 A
